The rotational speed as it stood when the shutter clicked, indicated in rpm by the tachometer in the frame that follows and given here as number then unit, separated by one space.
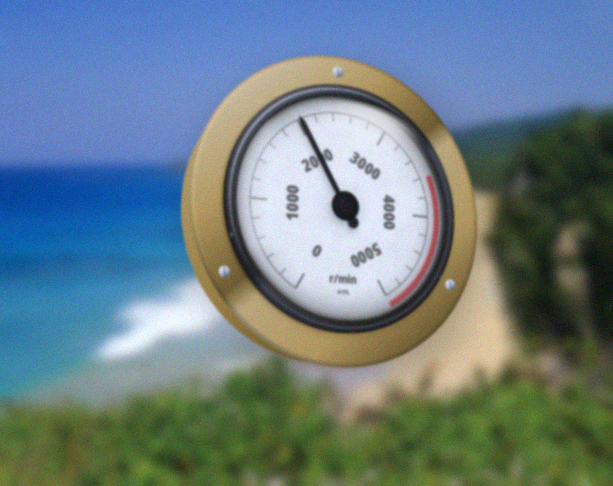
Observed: 2000 rpm
